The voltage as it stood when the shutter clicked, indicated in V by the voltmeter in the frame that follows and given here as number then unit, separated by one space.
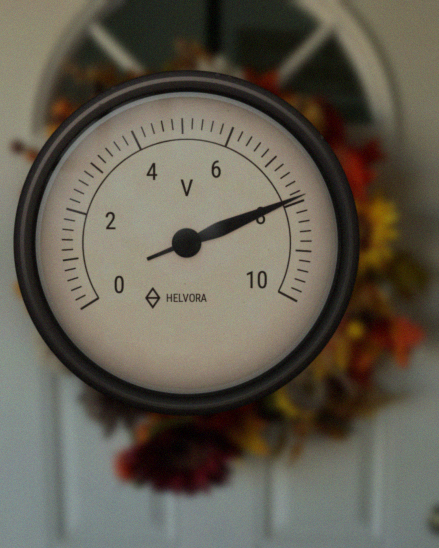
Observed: 7.9 V
